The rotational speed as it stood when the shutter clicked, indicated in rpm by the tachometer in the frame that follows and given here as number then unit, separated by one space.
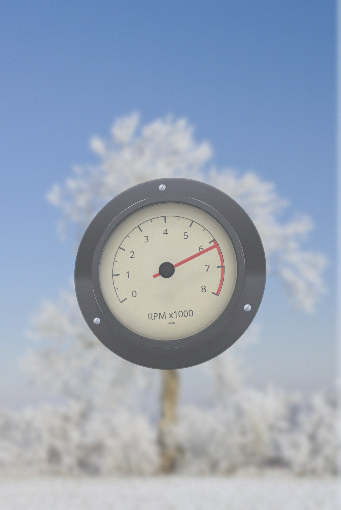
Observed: 6250 rpm
